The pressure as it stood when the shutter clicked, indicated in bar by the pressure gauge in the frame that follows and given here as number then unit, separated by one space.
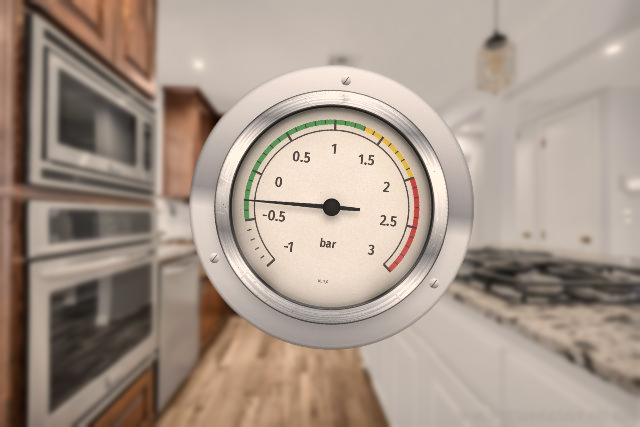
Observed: -0.3 bar
